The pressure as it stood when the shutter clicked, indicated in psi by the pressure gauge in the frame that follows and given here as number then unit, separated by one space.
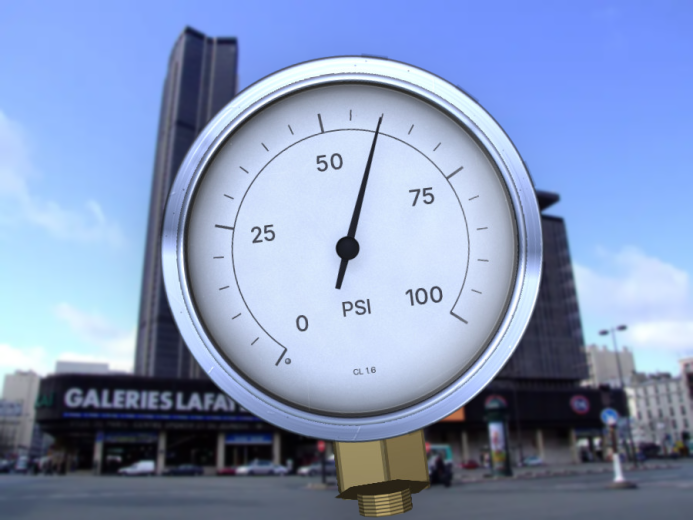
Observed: 60 psi
